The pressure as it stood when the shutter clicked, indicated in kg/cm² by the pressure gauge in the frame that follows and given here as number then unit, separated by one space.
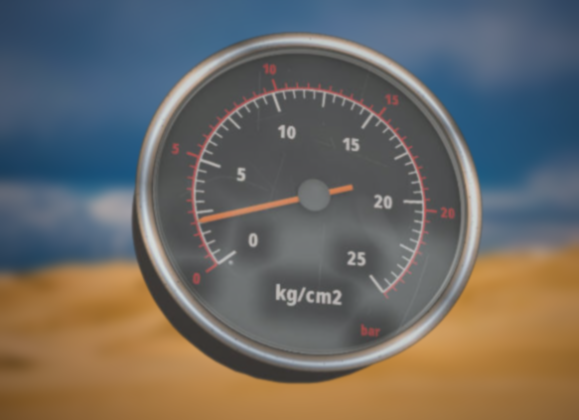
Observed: 2 kg/cm²
